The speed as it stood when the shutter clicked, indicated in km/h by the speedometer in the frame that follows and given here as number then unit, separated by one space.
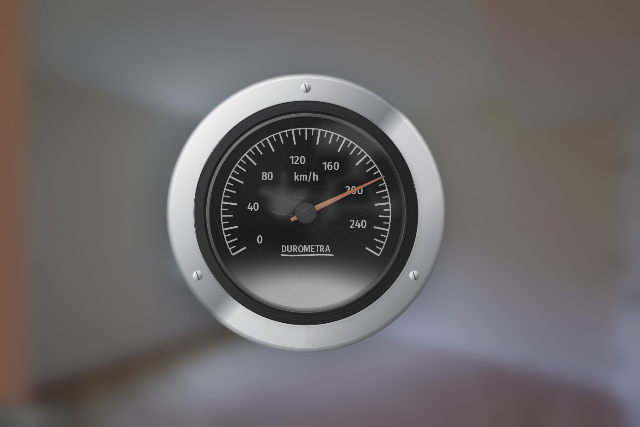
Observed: 200 km/h
